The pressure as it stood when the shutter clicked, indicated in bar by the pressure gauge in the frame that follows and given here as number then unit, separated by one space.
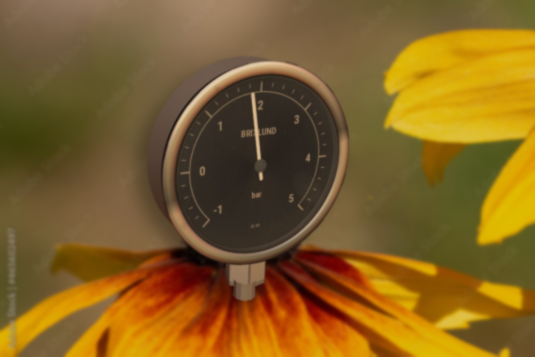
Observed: 1.8 bar
